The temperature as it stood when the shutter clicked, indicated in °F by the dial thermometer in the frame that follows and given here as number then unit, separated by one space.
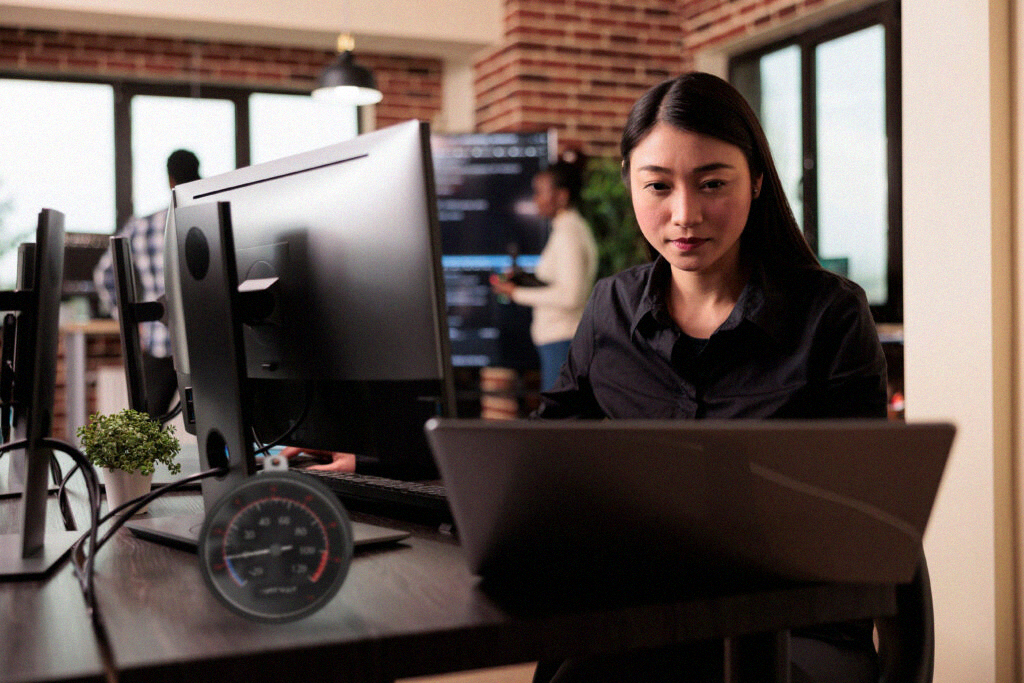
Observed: 0 °F
